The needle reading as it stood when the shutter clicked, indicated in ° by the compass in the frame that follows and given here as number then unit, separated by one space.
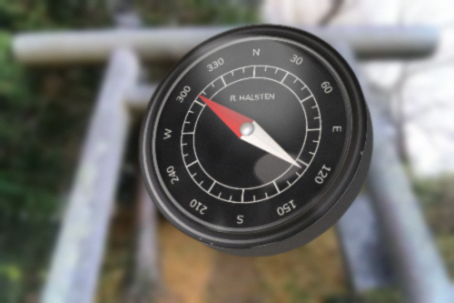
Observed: 305 °
